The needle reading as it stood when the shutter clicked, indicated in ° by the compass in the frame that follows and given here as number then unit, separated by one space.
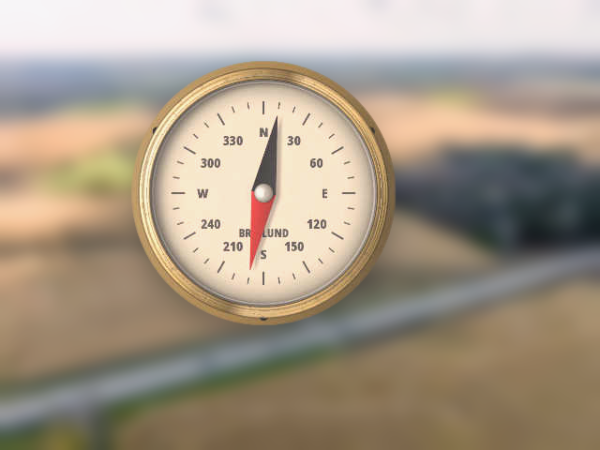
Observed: 190 °
